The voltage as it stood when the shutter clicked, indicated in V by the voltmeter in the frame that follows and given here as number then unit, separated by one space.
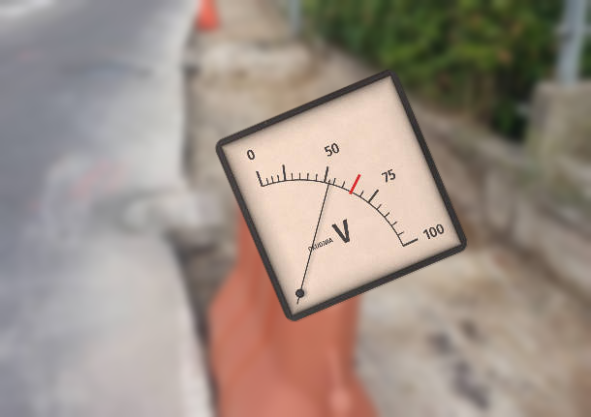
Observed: 52.5 V
